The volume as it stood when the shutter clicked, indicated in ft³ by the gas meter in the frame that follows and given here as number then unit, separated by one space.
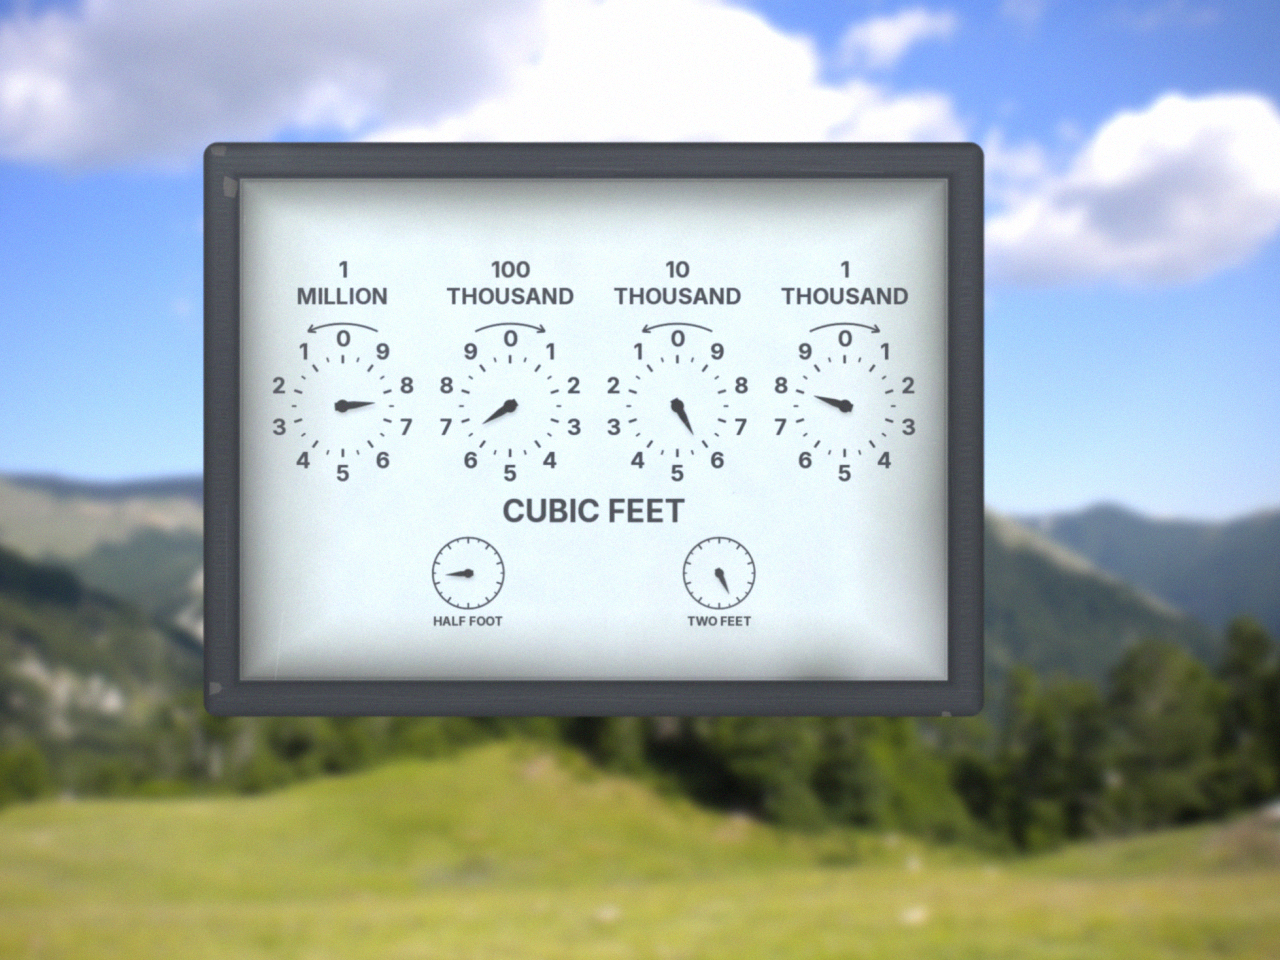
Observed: 765800 ft³
